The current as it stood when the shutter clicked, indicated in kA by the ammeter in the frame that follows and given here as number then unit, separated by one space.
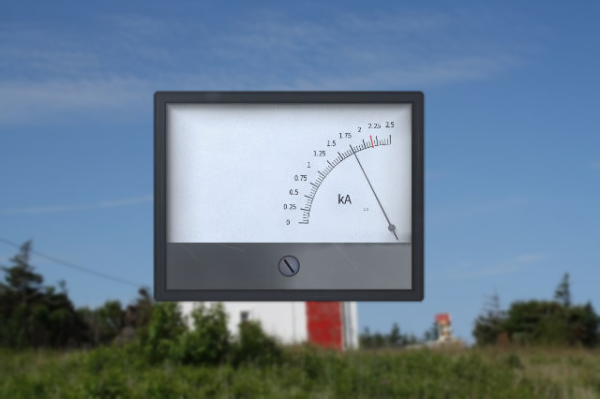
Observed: 1.75 kA
